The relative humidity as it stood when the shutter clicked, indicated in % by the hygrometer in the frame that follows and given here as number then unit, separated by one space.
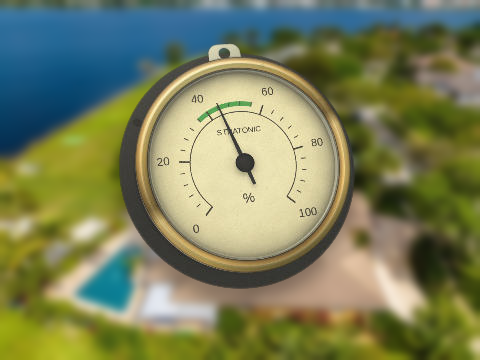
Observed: 44 %
